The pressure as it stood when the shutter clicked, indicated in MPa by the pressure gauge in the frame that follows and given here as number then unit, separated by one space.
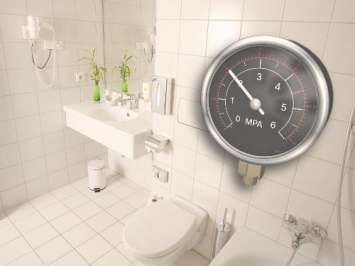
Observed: 2 MPa
